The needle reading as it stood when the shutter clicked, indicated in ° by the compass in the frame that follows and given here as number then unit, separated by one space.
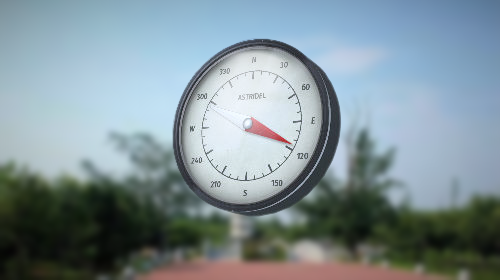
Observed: 115 °
